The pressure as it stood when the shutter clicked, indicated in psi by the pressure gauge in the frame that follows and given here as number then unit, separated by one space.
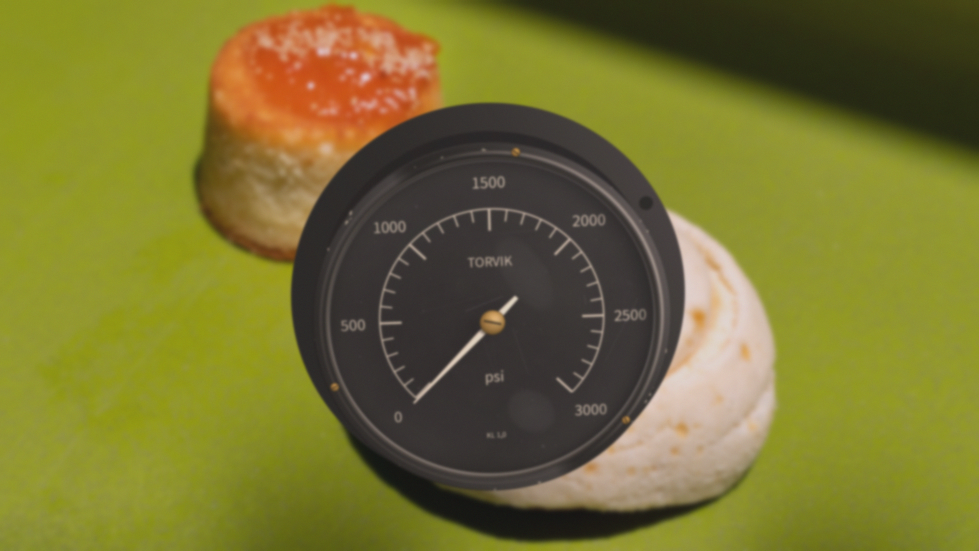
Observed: 0 psi
